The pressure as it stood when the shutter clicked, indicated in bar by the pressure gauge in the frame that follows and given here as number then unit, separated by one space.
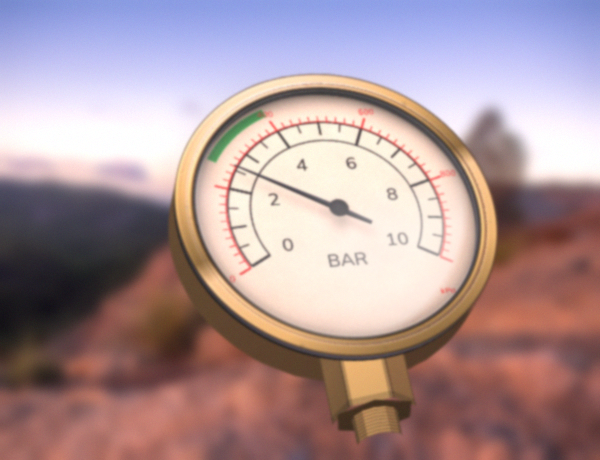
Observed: 2.5 bar
